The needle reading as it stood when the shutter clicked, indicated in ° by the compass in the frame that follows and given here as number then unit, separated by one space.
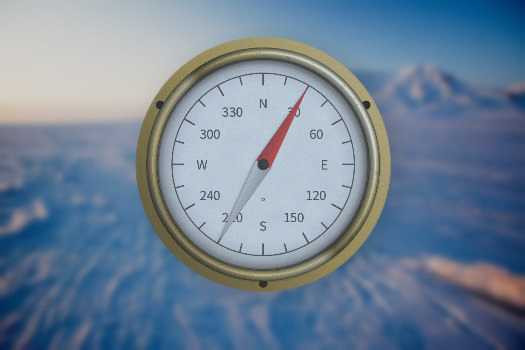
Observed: 30 °
